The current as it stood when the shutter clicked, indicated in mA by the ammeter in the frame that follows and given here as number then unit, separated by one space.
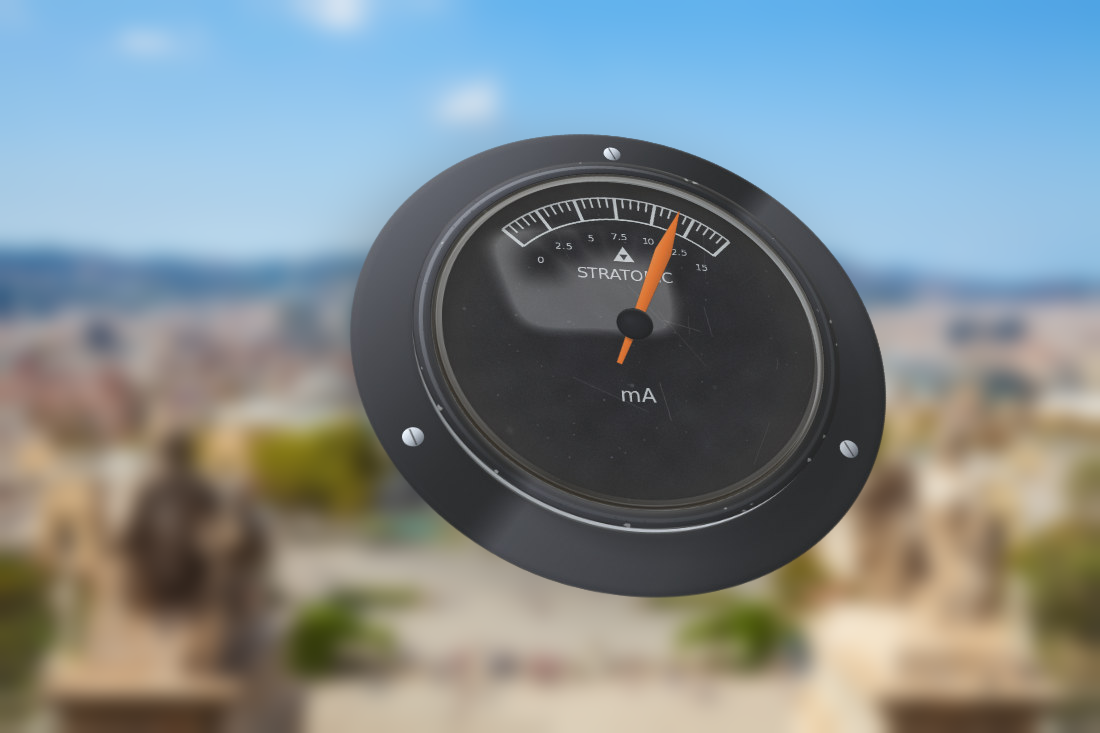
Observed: 11.5 mA
